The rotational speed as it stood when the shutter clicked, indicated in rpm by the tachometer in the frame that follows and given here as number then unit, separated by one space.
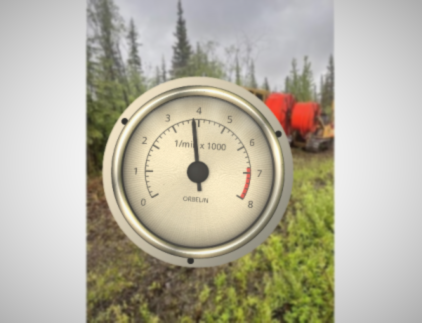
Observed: 3800 rpm
